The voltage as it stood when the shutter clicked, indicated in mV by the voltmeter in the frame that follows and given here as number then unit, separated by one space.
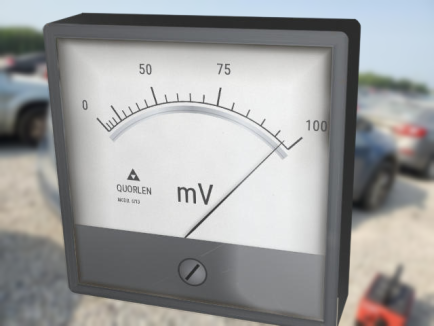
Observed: 97.5 mV
